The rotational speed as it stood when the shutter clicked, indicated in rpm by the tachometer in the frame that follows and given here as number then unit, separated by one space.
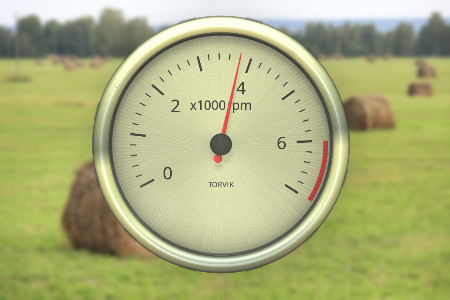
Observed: 3800 rpm
